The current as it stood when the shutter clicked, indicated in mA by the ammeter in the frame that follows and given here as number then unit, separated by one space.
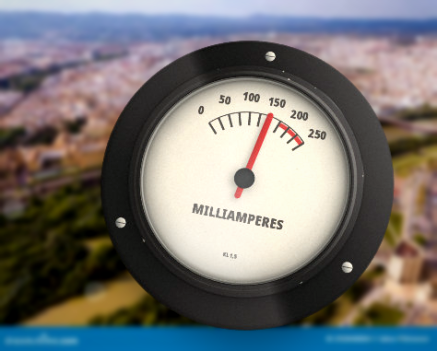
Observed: 150 mA
